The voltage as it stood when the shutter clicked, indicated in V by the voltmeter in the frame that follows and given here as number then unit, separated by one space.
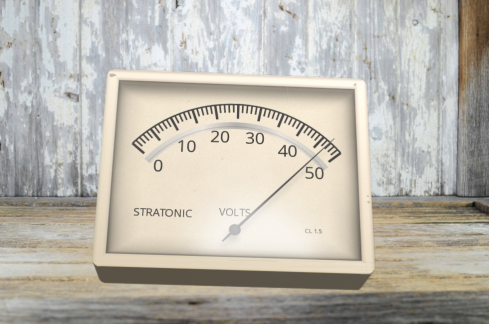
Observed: 47 V
